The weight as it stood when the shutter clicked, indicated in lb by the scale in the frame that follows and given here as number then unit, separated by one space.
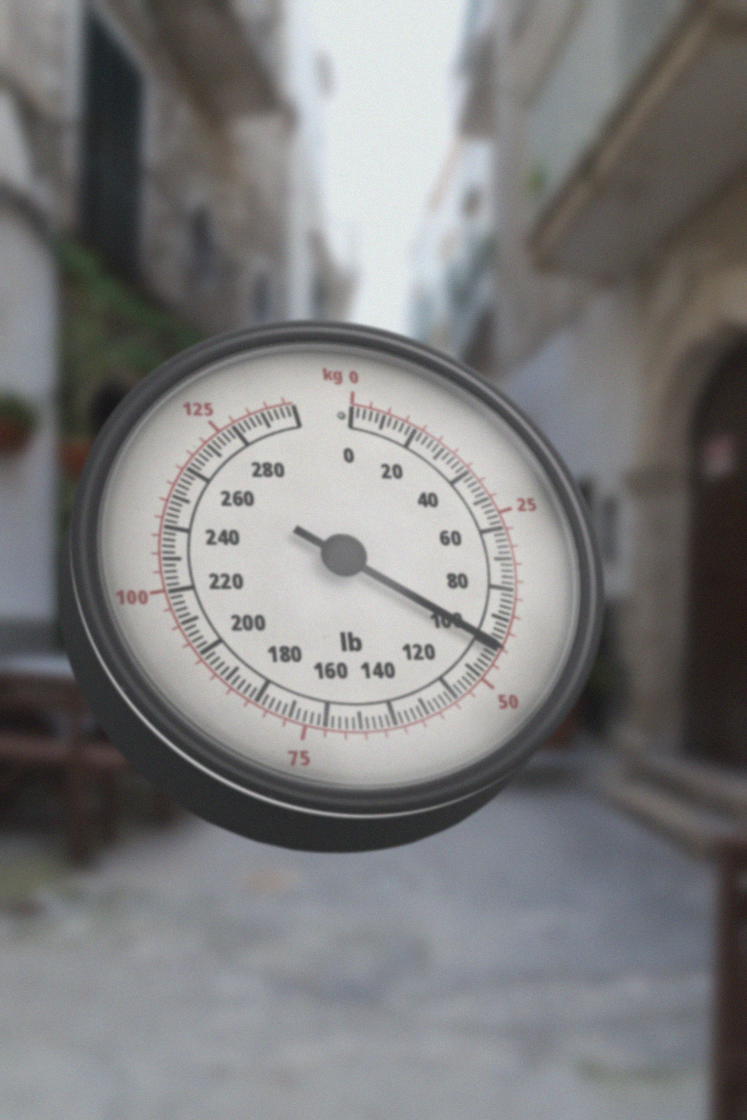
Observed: 100 lb
